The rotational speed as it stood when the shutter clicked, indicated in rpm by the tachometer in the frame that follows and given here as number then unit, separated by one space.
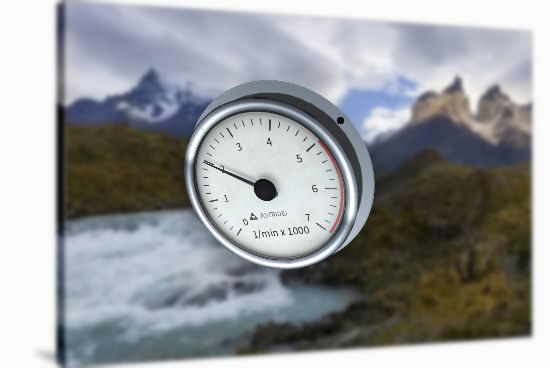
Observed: 2000 rpm
